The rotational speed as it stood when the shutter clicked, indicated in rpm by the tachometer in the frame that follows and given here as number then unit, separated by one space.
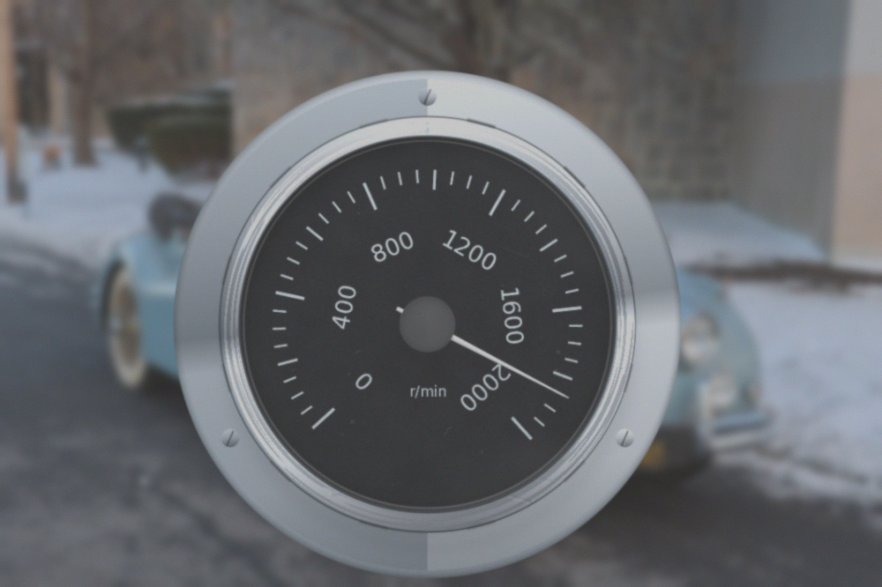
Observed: 1850 rpm
